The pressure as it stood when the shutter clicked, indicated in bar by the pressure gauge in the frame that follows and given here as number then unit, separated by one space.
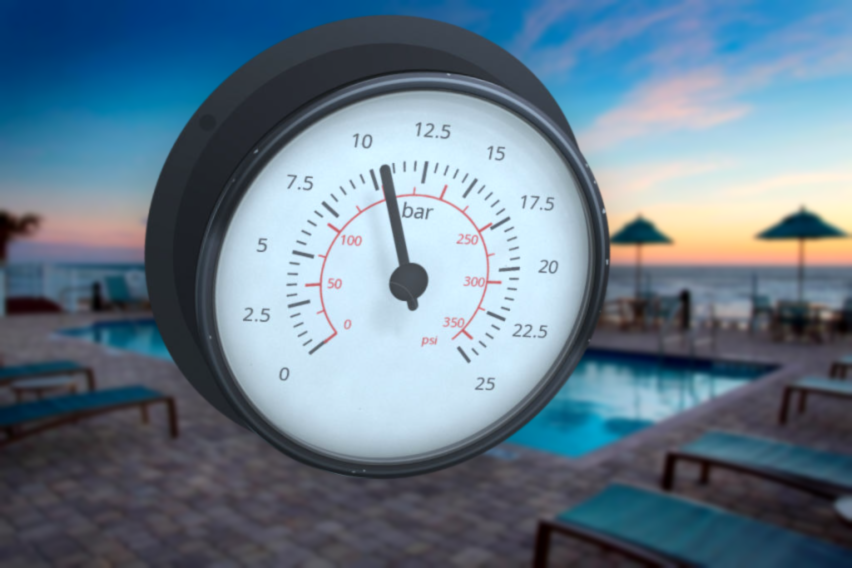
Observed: 10.5 bar
